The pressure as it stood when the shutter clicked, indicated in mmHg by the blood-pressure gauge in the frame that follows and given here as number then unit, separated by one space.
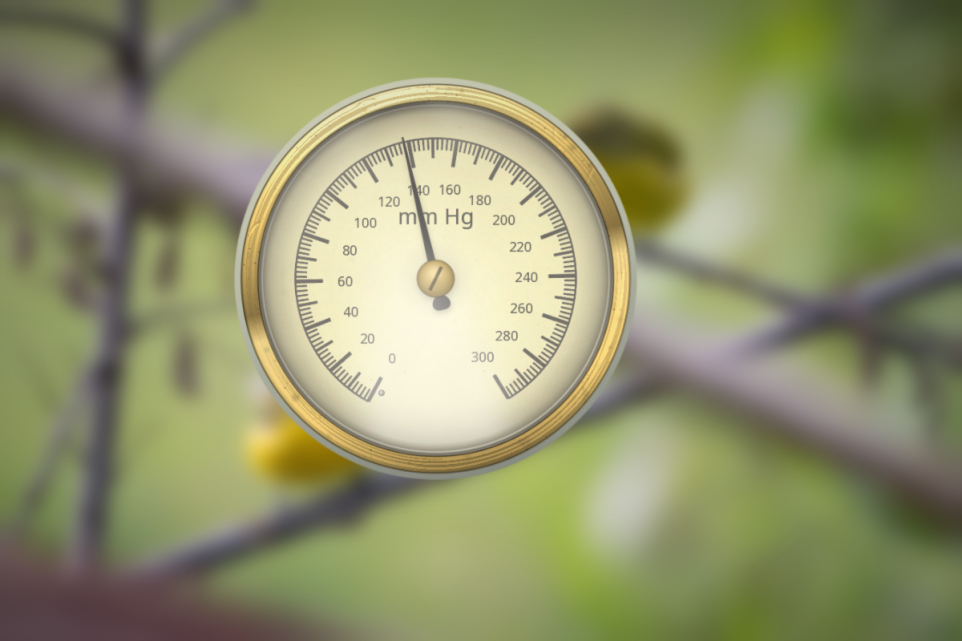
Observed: 138 mmHg
